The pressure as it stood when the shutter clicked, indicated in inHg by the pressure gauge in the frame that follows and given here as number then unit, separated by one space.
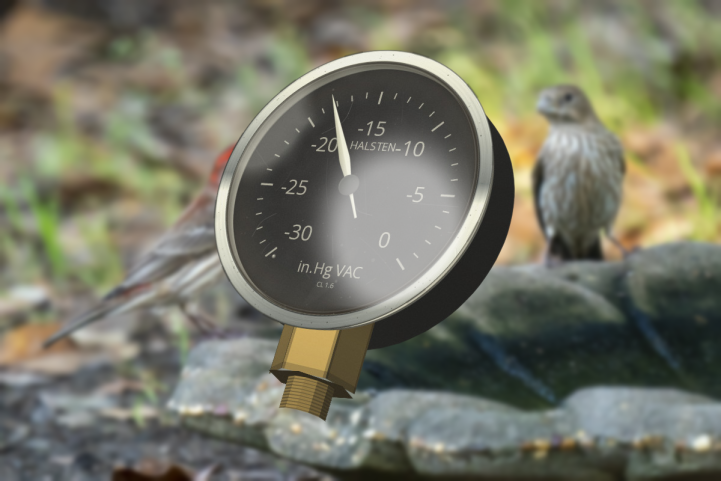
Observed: -18 inHg
